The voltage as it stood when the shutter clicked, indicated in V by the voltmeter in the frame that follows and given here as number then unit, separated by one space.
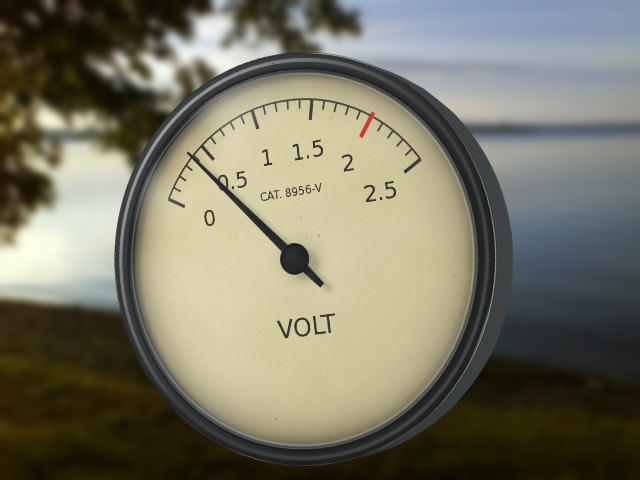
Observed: 0.4 V
